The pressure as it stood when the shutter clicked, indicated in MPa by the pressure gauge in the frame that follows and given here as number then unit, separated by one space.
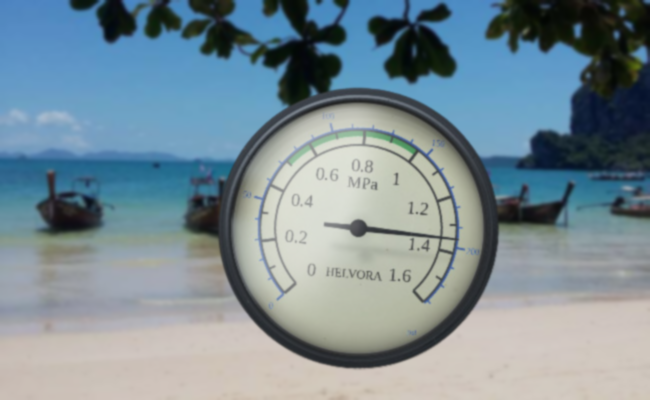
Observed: 1.35 MPa
